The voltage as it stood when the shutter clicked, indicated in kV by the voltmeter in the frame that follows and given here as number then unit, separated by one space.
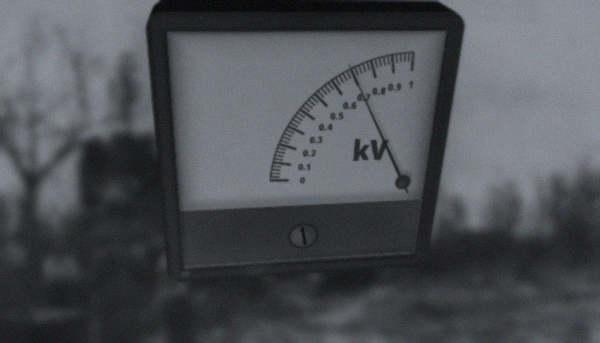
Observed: 0.7 kV
